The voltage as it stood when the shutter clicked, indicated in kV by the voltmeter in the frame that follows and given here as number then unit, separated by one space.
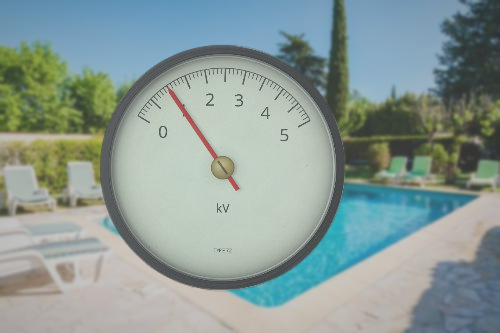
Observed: 1 kV
